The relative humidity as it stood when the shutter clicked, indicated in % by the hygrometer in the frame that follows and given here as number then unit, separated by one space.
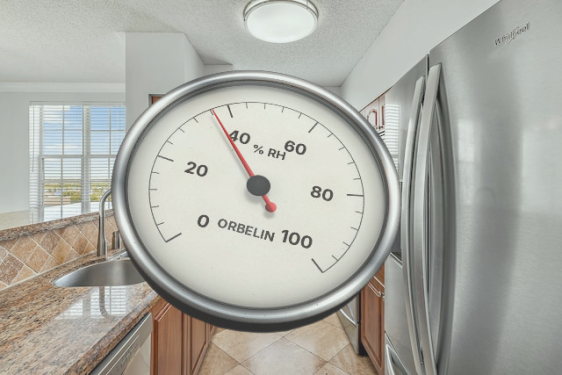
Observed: 36 %
